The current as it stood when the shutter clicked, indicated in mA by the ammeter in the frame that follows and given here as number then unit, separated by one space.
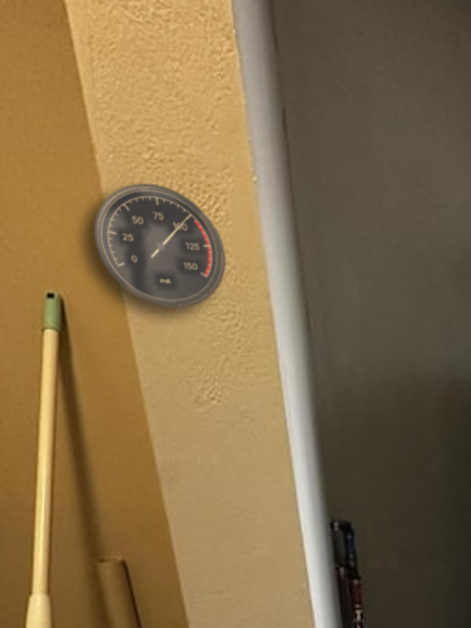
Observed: 100 mA
